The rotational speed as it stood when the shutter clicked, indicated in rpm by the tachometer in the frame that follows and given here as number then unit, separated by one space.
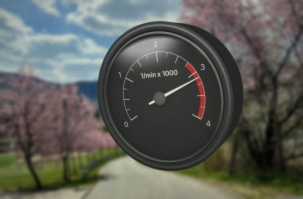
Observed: 3125 rpm
